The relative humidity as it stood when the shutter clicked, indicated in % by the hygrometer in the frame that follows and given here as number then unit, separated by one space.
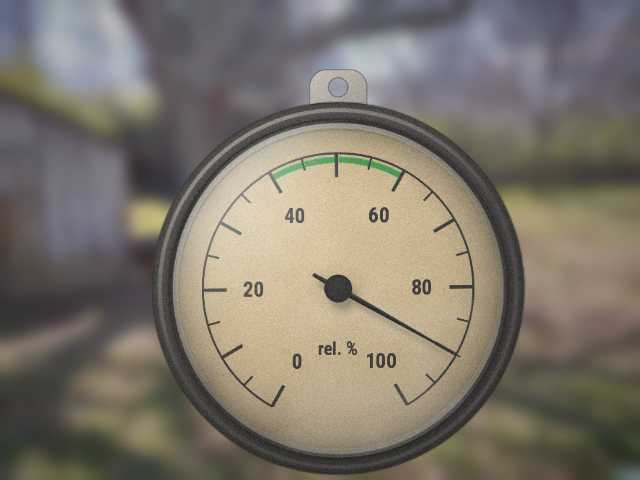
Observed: 90 %
